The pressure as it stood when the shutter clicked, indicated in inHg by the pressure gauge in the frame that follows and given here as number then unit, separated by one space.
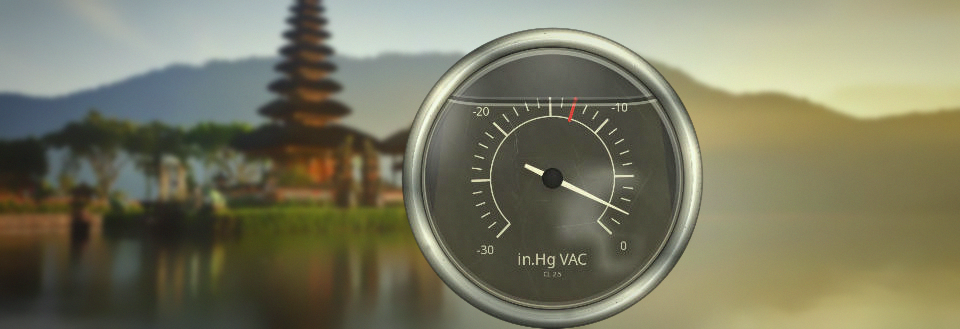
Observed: -2 inHg
